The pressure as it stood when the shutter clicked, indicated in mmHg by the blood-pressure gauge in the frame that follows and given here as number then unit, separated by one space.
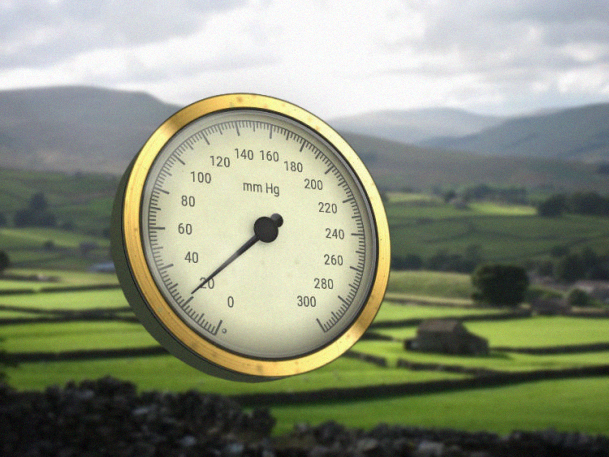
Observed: 22 mmHg
